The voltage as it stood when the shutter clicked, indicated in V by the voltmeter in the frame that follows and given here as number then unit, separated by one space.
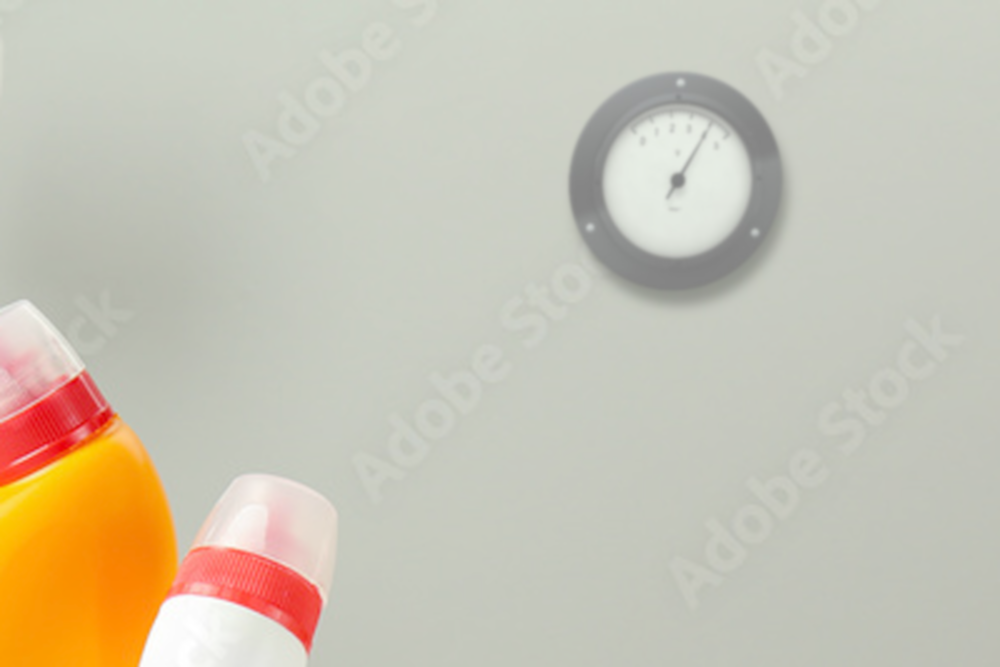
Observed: 4 V
